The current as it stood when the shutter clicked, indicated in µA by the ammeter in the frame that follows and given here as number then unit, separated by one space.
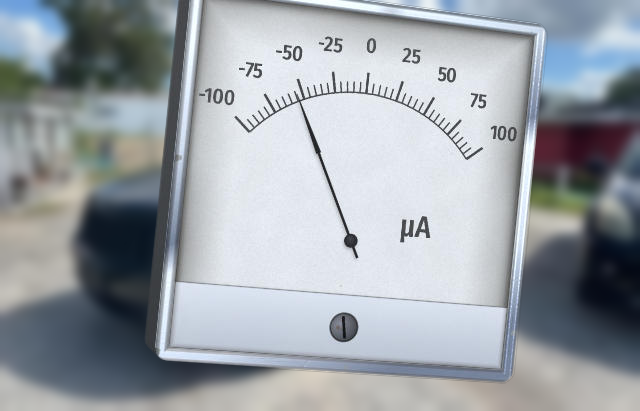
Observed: -55 µA
